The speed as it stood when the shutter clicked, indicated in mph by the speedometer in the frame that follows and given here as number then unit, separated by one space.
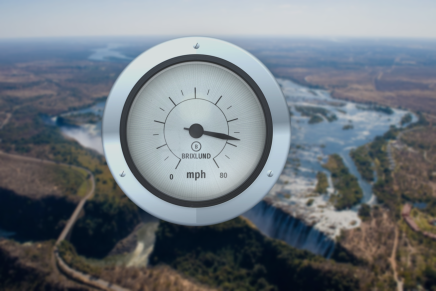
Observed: 67.5 mph
